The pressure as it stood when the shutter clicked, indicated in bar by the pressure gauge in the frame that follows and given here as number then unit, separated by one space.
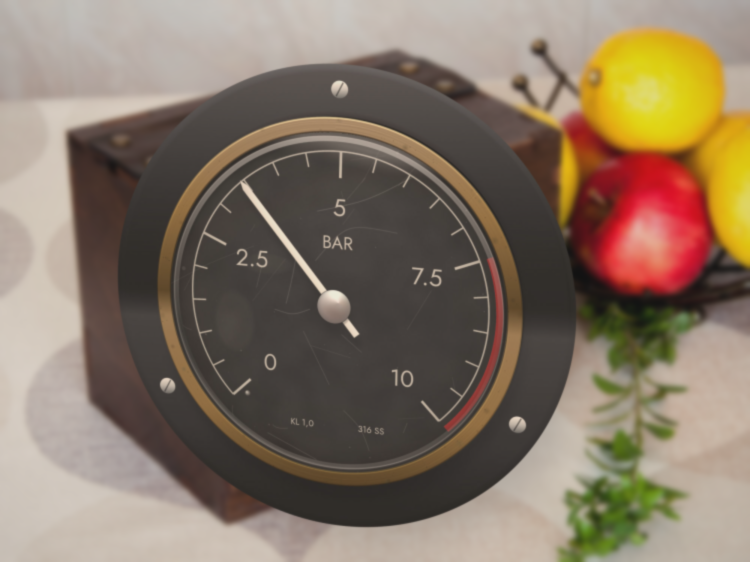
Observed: 3.5 bar
